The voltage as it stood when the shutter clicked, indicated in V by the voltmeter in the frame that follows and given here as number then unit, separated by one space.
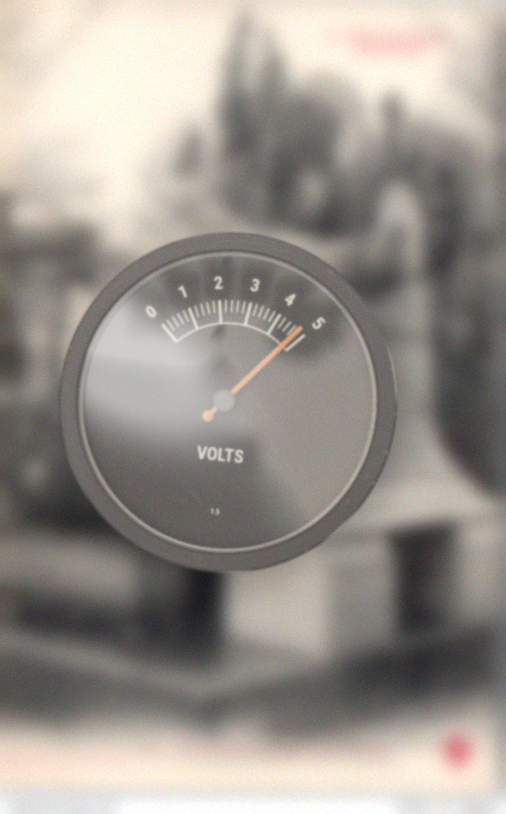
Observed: 4.8 V
